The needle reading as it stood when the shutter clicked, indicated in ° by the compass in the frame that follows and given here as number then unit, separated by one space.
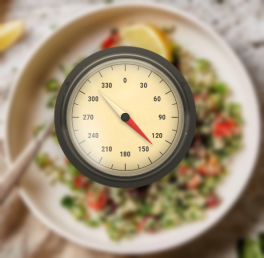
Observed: 135 °
